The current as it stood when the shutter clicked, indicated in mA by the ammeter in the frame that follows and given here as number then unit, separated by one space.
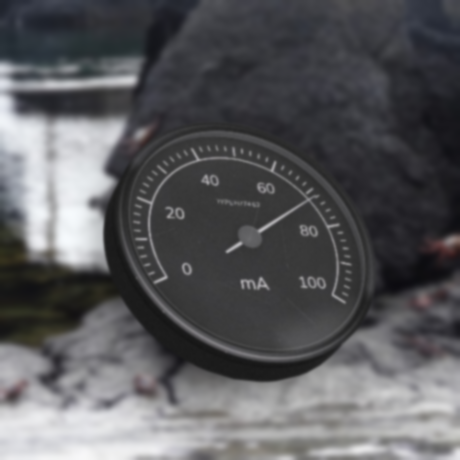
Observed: 72 mA
